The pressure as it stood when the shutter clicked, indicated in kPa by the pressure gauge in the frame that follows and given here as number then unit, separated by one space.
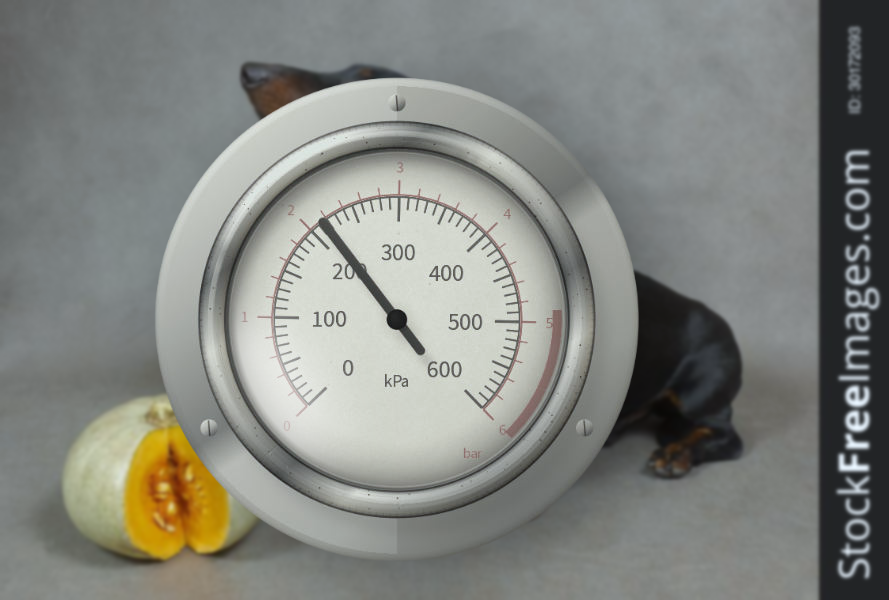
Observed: 215 kPa
